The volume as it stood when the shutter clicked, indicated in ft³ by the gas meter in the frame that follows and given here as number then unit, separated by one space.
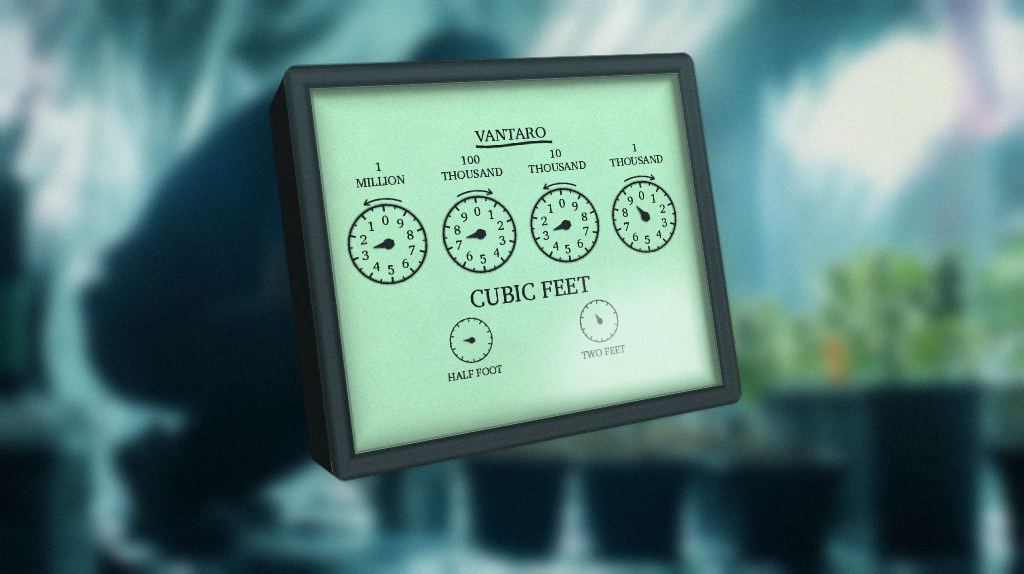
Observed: 272900 ft³
